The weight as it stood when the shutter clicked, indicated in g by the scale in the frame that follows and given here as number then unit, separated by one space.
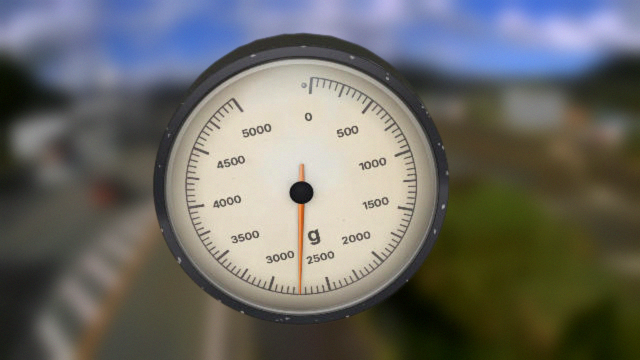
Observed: 2750 g
